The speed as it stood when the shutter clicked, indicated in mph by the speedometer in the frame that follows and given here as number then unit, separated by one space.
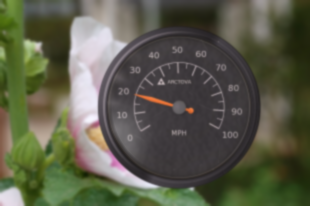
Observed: 20 mph
